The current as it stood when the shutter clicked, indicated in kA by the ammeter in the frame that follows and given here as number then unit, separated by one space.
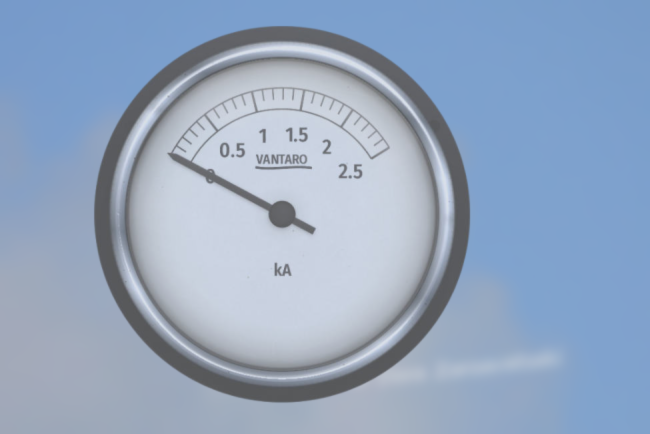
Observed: 0 kA
